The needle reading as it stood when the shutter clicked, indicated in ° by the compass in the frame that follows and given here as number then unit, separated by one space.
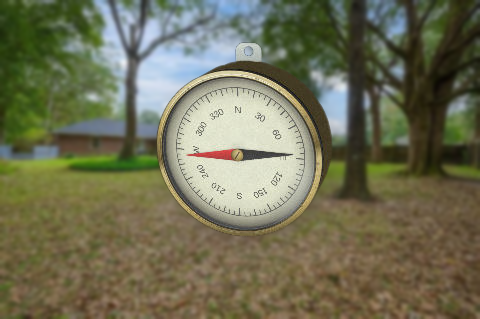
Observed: 265 °
